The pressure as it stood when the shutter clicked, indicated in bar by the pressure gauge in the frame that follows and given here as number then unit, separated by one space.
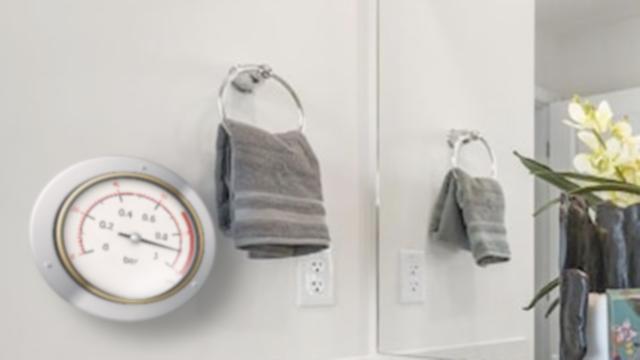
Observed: 0.9 bar
